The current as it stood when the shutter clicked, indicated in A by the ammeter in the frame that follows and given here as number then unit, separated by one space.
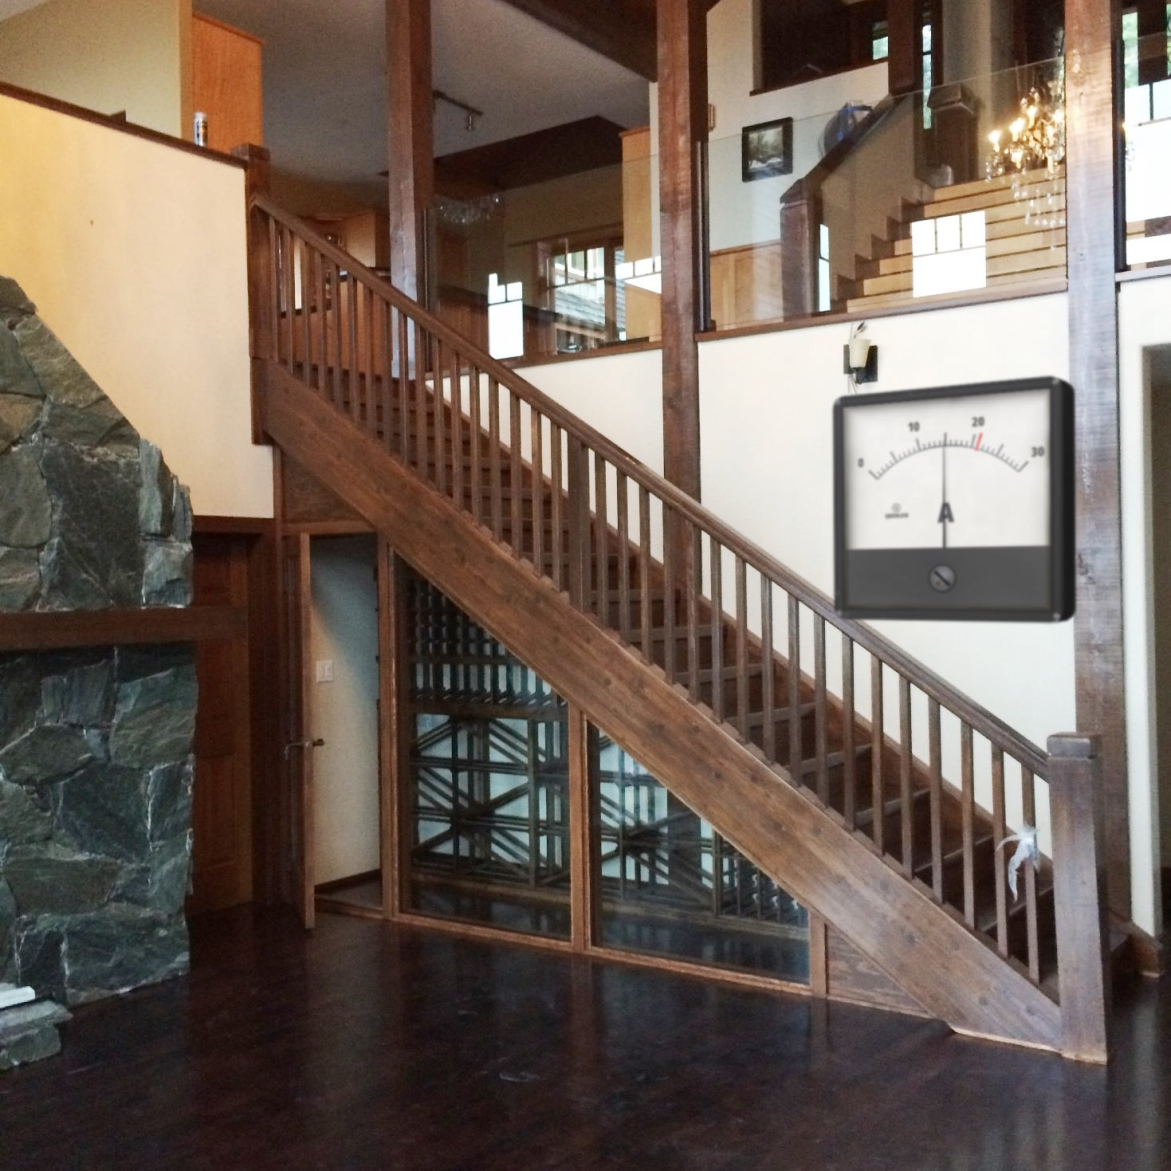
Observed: 15 A
